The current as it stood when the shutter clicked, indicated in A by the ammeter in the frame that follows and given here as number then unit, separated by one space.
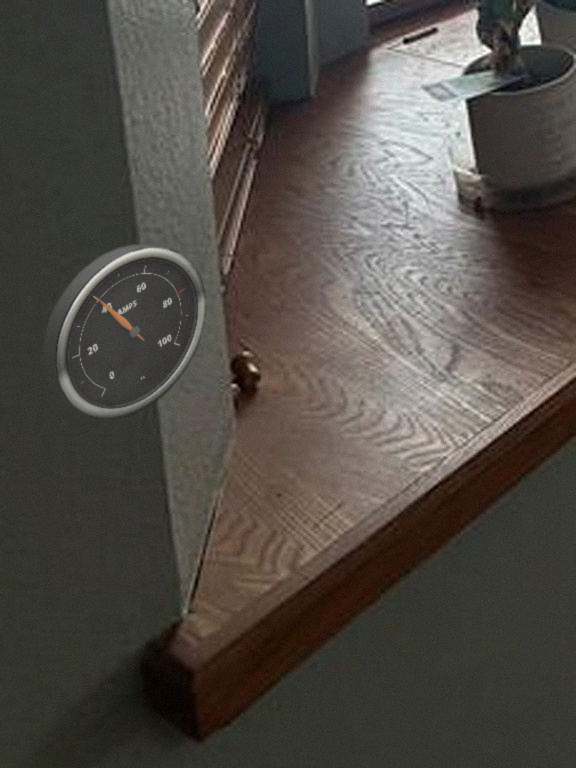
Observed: 40 A
